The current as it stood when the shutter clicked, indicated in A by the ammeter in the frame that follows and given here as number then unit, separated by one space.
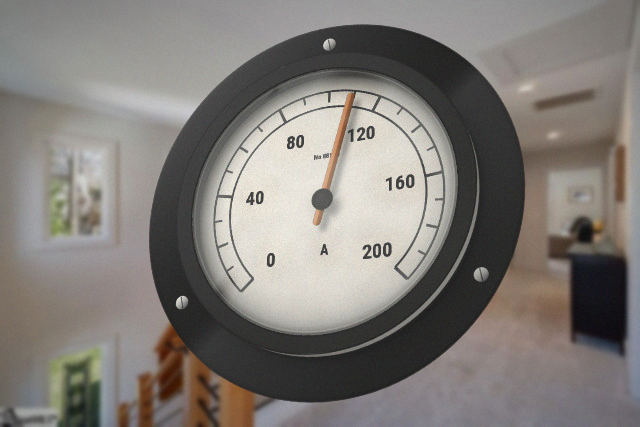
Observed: 110 A
